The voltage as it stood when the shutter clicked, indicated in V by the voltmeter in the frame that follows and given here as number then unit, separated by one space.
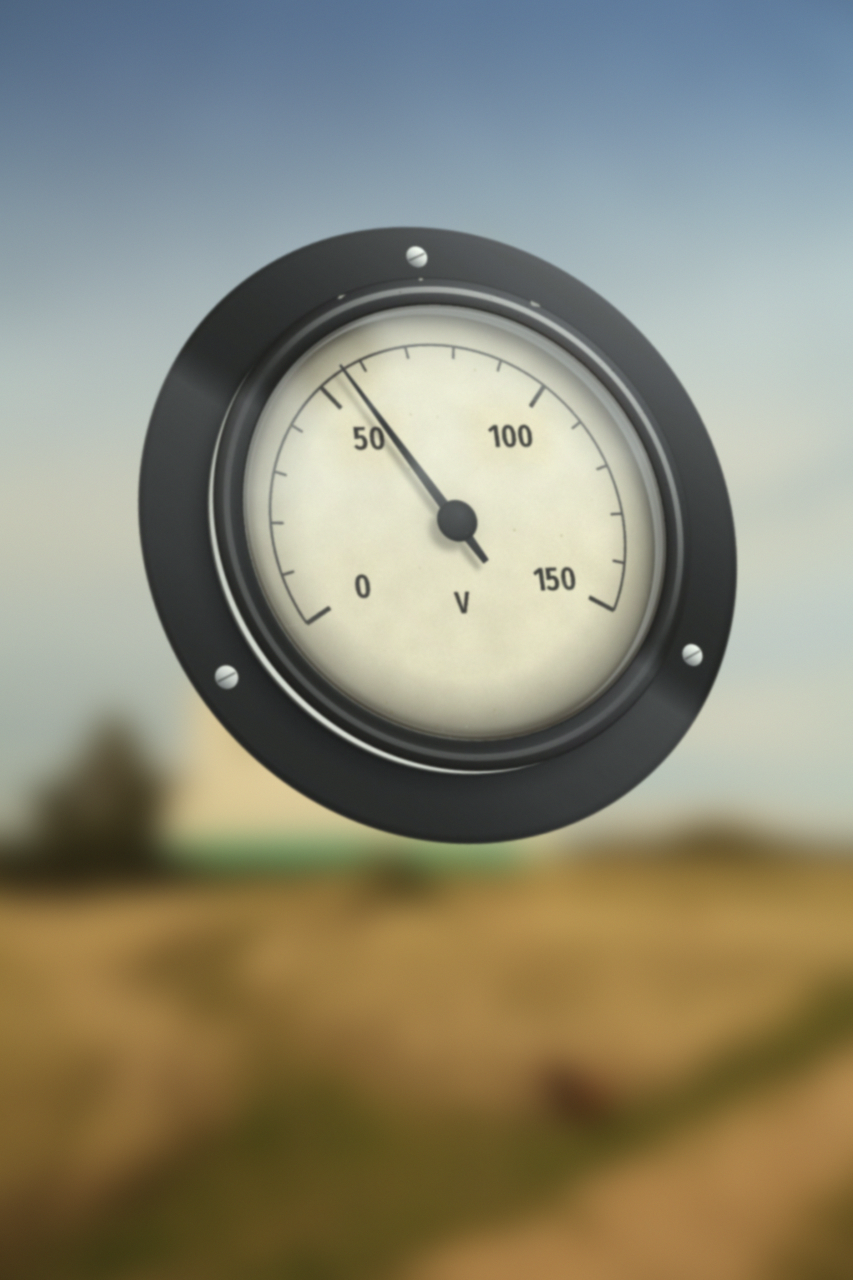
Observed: 55 V
